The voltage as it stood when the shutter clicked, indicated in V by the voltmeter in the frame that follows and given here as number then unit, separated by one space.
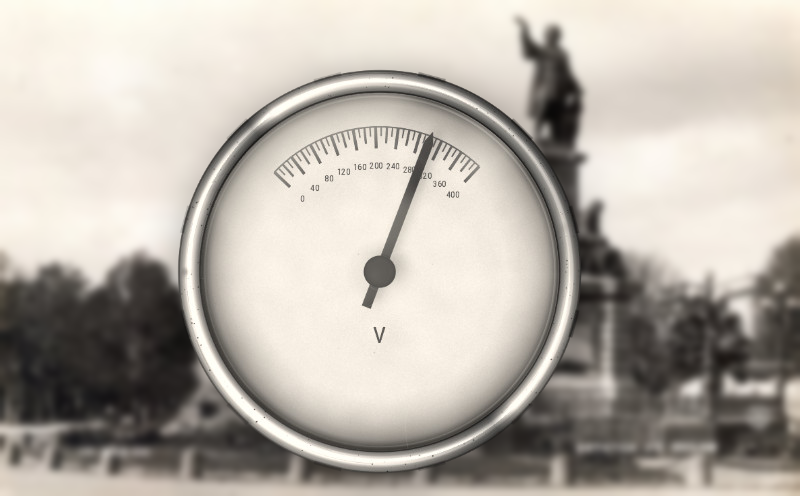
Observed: 300 V
